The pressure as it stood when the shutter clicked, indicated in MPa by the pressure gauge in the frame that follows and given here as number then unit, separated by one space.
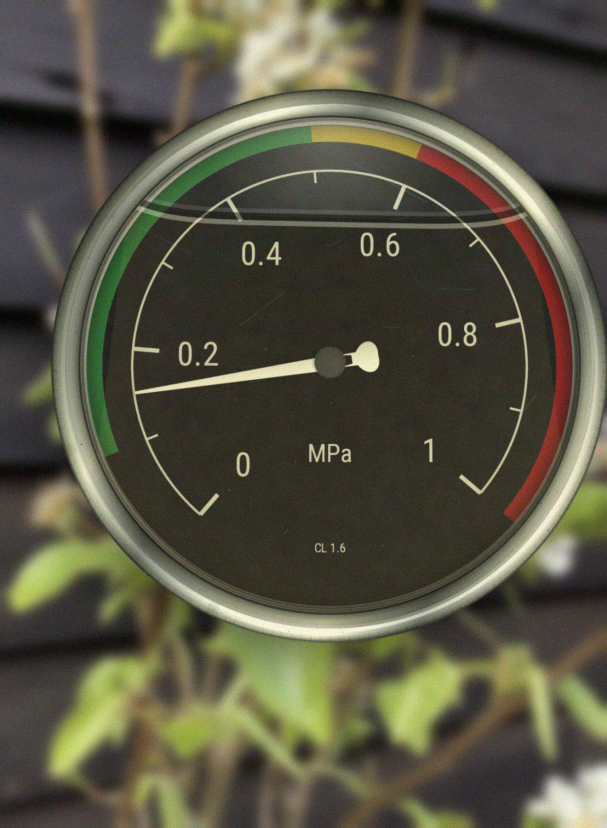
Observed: 0.15 MPa
